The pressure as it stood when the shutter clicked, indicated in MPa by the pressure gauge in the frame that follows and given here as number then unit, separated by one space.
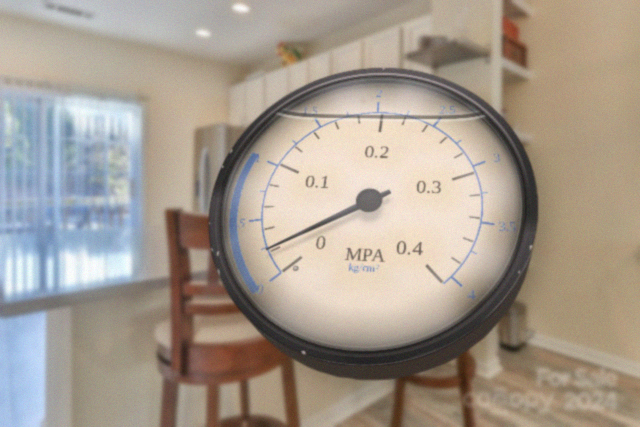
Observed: 0.02 MPa
